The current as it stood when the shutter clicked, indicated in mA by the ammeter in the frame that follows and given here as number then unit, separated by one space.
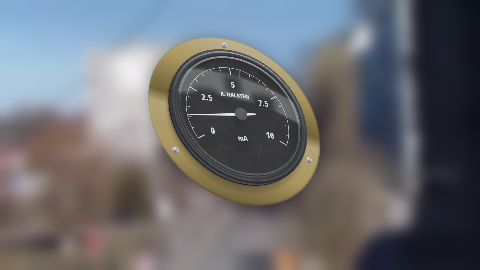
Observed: 1 mA
